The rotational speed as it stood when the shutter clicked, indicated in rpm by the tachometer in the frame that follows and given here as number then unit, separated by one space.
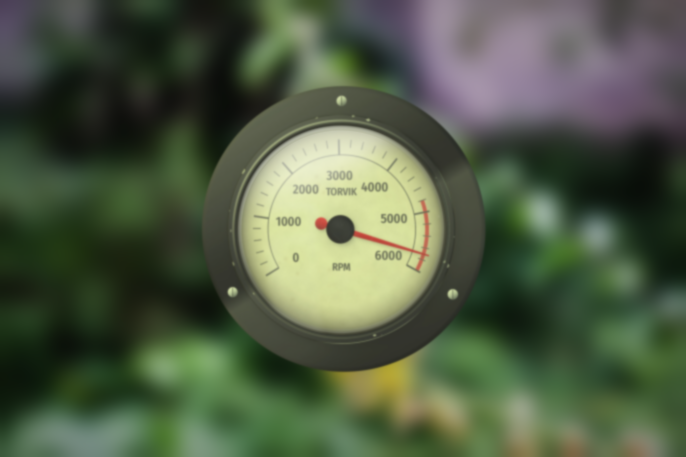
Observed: 5700 rpm
